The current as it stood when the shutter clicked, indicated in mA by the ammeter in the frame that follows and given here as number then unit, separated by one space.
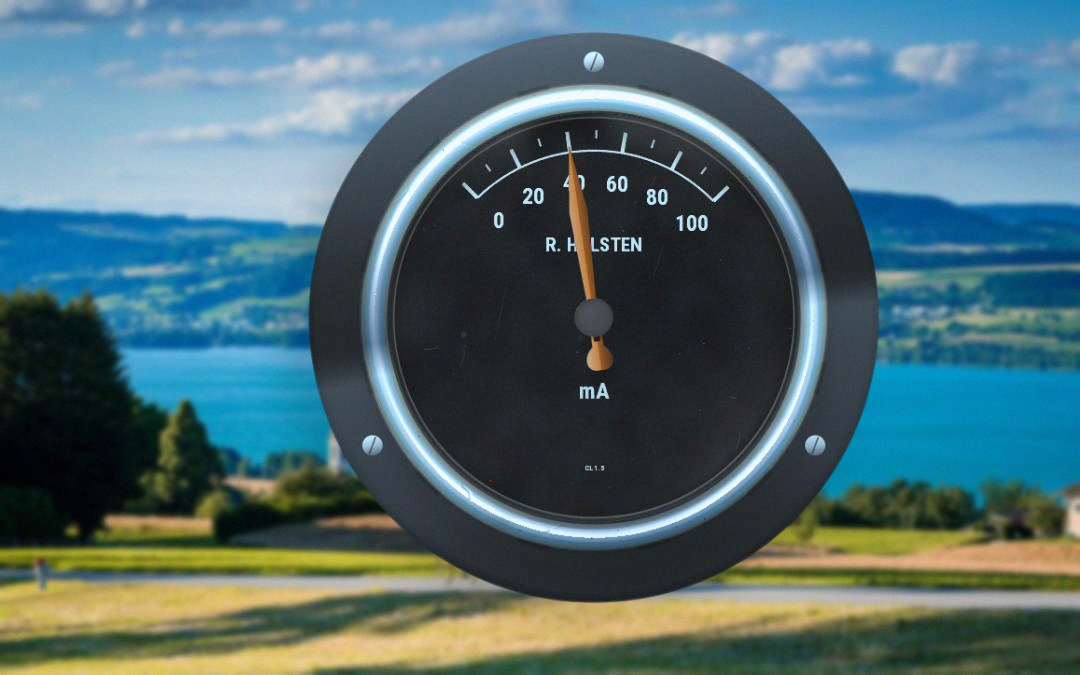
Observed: 40 mA
